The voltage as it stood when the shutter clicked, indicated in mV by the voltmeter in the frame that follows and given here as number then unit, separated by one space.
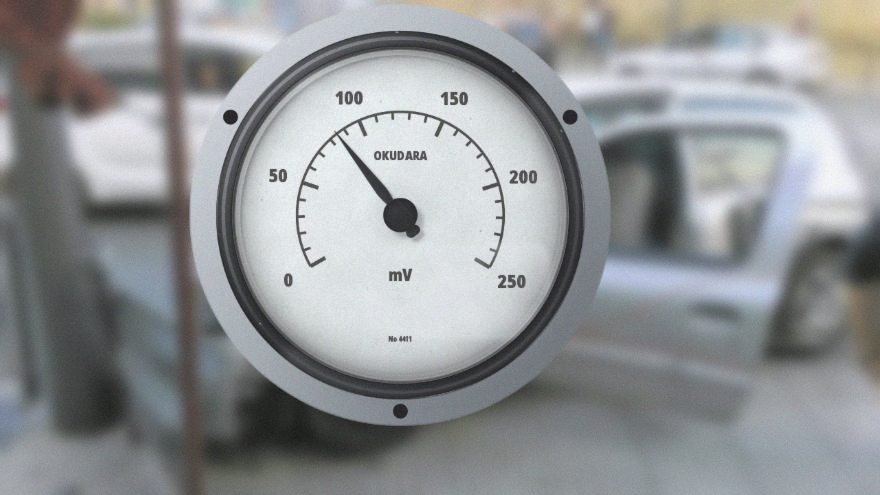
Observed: 85 mV
